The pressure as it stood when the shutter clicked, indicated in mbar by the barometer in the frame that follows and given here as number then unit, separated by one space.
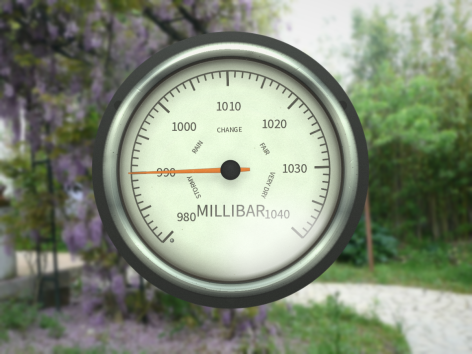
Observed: 990 mbar
